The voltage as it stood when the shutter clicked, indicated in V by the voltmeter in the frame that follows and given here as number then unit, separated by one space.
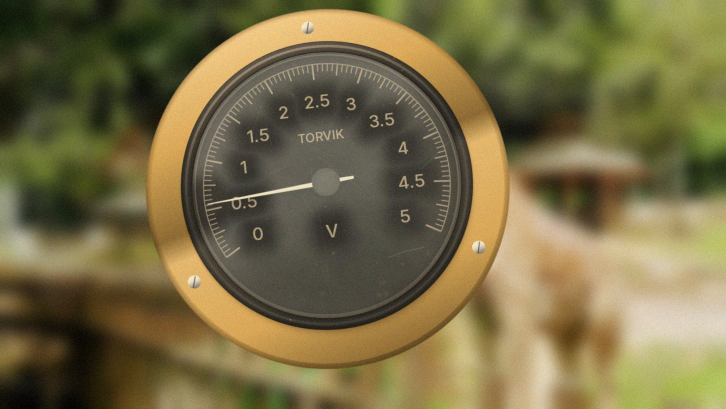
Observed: 0.55 V
